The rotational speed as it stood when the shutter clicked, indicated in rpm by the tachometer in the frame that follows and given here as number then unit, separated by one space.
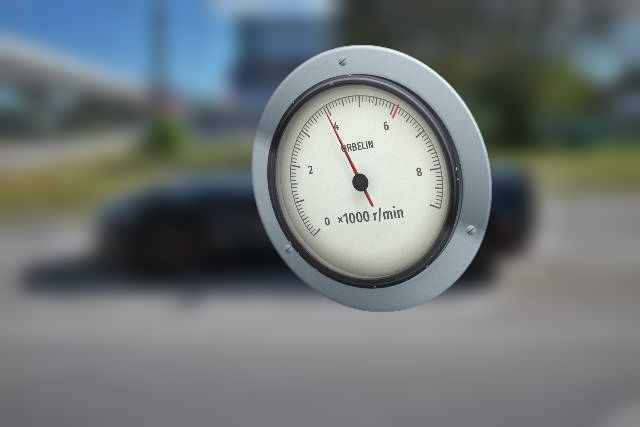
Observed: 4000 rpm
